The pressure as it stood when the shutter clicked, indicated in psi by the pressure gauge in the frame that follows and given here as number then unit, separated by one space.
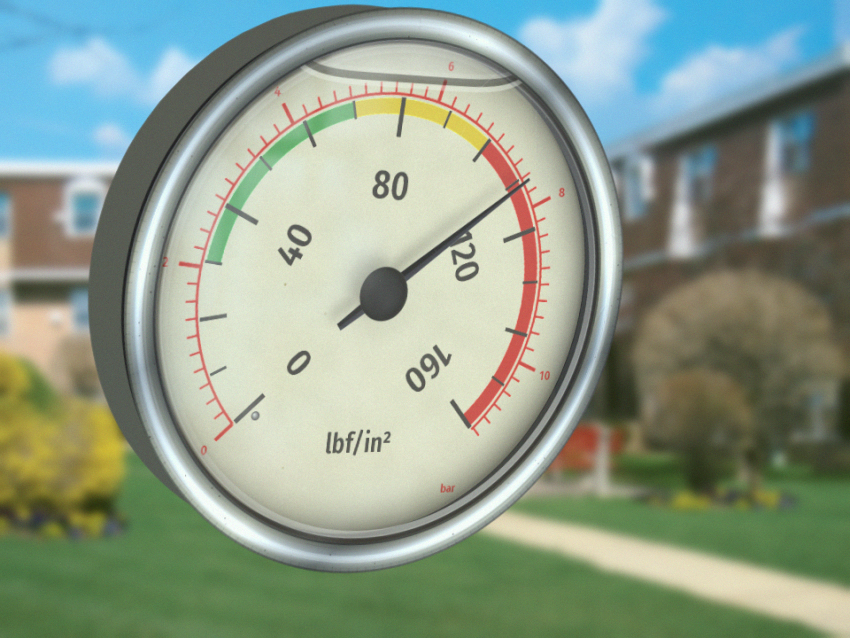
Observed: 110 psi
